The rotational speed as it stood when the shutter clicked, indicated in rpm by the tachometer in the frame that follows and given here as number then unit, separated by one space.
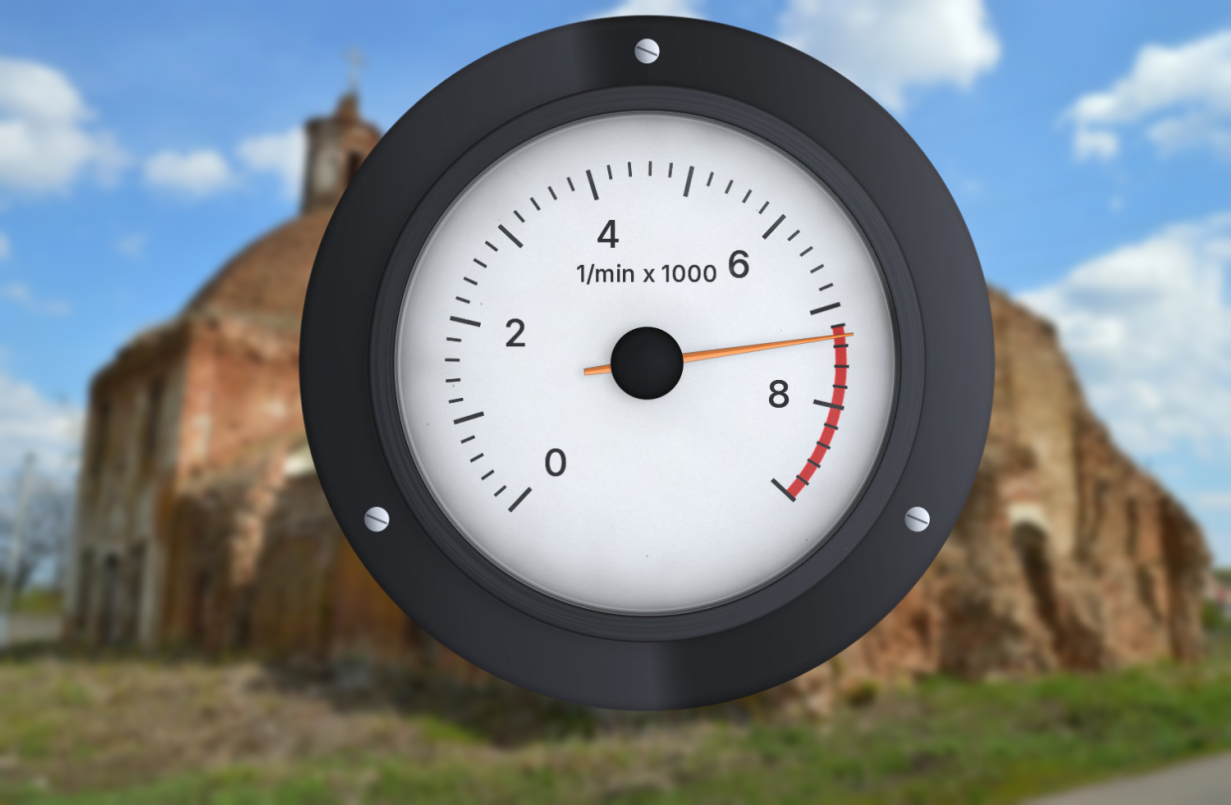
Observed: 7300 rpm
